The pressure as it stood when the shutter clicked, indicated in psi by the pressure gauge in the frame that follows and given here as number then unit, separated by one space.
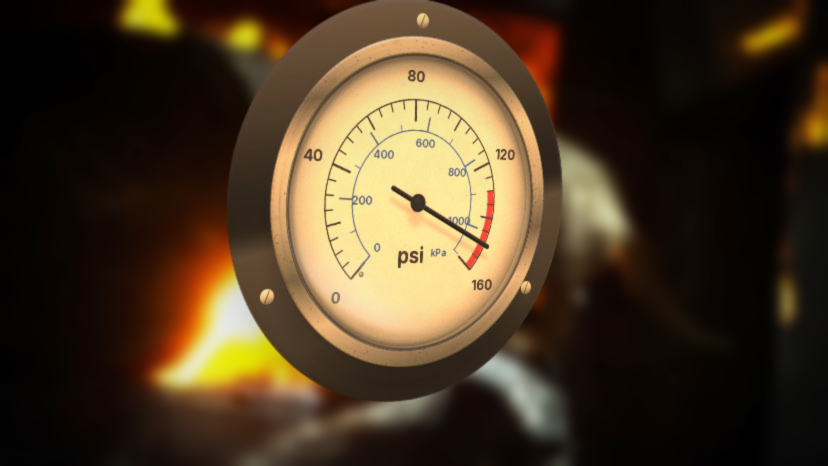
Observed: 150 psi
